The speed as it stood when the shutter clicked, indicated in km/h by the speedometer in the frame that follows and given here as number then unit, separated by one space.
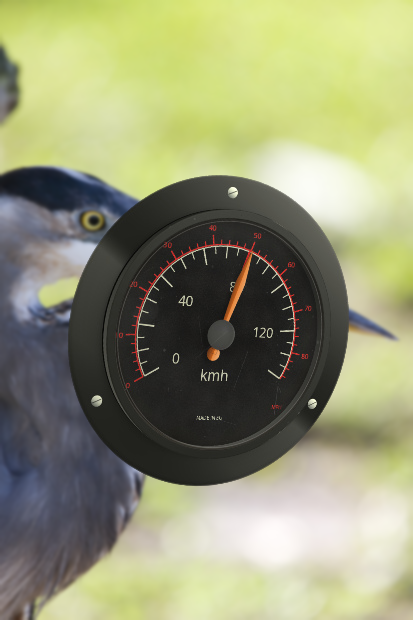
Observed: 80 km/h
